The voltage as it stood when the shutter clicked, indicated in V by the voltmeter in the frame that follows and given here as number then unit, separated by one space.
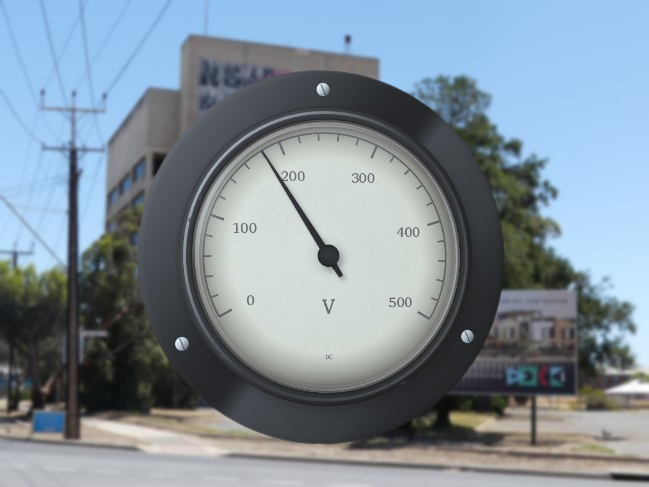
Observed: 180 V
